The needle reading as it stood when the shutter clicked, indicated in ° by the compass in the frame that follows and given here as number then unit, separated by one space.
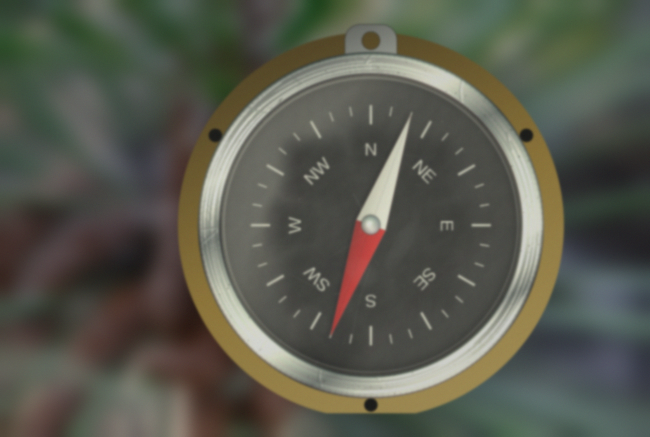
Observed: 200 °
